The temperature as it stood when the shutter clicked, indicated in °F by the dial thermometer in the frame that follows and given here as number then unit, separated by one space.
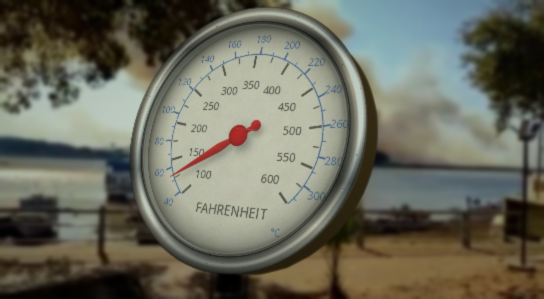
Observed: 125 °F
